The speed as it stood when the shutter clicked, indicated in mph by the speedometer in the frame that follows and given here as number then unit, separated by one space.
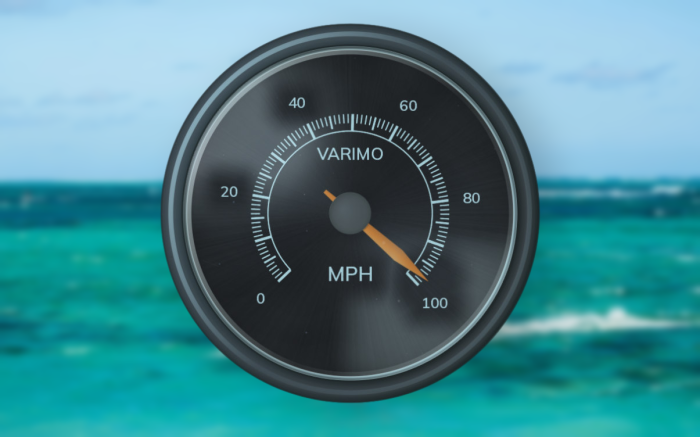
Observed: 98 mph
